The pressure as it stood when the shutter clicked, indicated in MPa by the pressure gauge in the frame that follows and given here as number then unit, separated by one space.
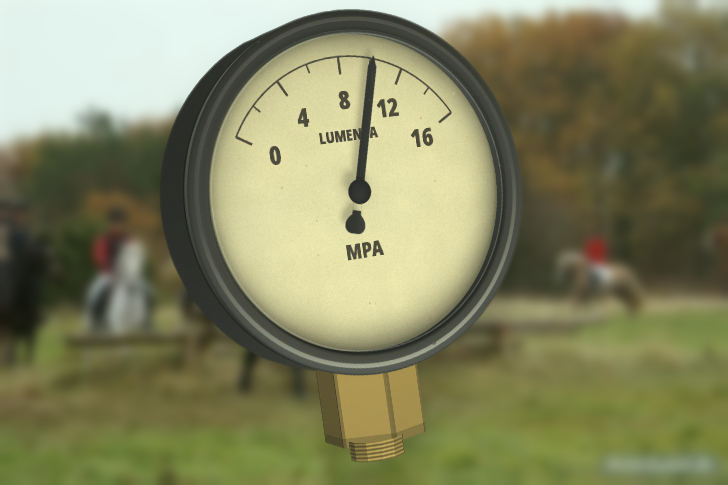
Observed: 10 MPa
